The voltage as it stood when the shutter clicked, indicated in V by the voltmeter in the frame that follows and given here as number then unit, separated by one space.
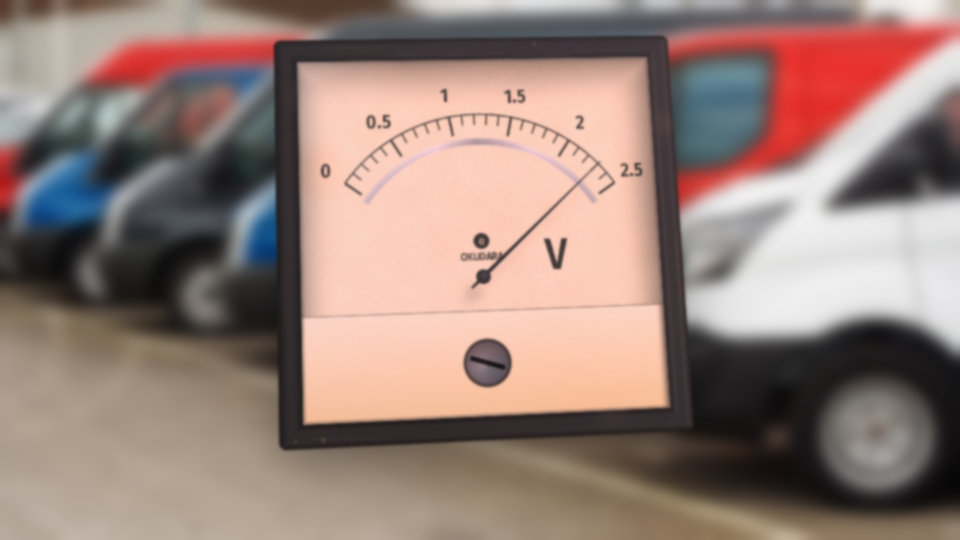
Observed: 2.3 V
